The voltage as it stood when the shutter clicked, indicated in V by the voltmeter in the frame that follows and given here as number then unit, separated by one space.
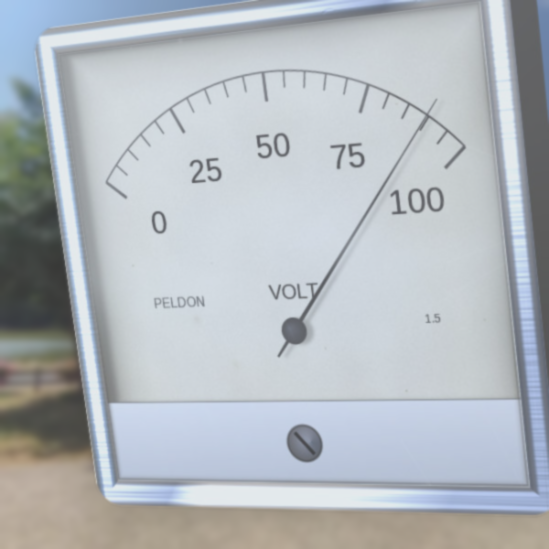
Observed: 90 V
